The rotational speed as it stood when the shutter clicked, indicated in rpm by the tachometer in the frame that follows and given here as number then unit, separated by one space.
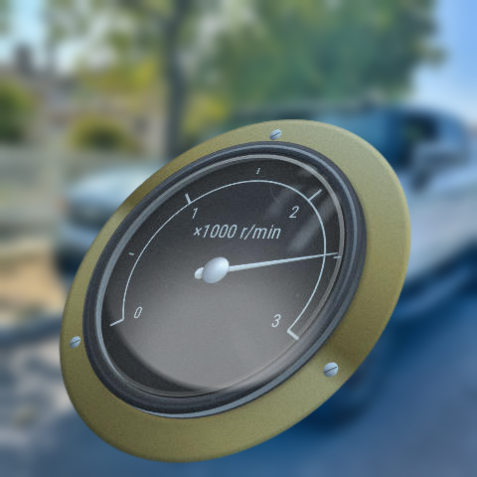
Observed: 2500 rpm
